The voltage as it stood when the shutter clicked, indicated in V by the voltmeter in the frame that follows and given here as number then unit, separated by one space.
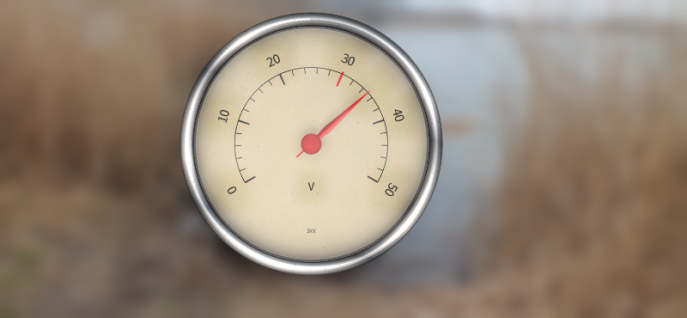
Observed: 35 V
